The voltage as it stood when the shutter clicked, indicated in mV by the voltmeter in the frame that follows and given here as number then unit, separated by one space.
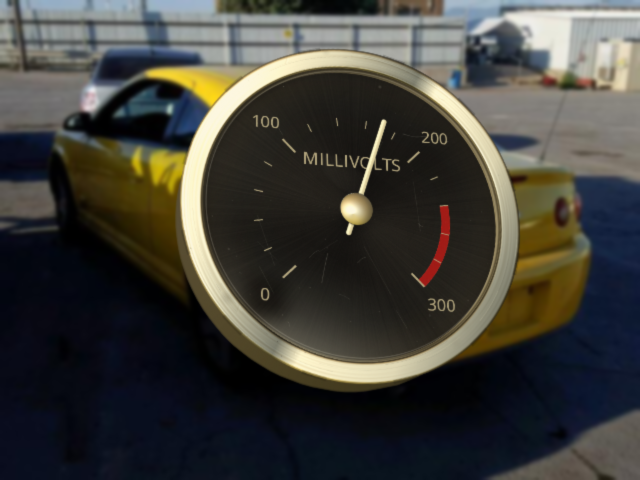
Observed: 170 mV
